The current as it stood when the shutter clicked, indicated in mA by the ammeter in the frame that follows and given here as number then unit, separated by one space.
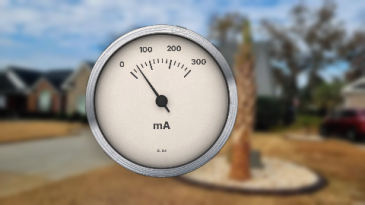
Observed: 40 mA
